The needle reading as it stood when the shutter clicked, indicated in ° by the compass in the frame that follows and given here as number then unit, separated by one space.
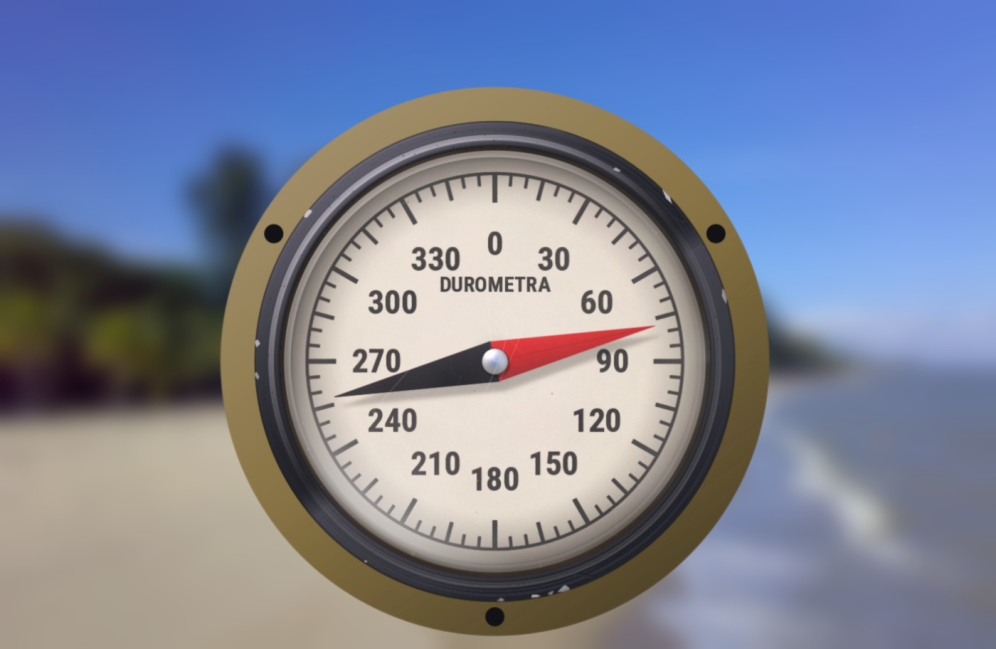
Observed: 77.5 °
